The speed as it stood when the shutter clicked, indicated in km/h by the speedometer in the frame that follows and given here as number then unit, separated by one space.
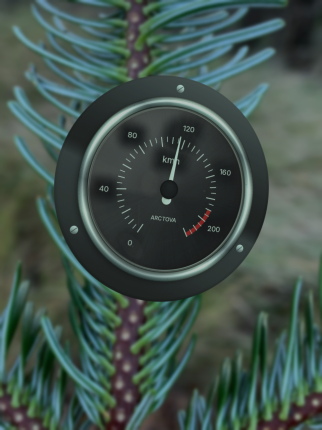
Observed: 115 km/h
